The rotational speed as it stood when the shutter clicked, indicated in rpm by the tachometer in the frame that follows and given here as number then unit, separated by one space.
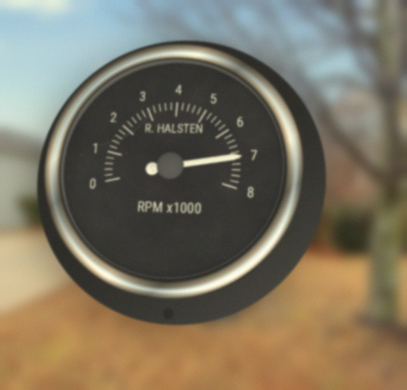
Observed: 7000 rpm
